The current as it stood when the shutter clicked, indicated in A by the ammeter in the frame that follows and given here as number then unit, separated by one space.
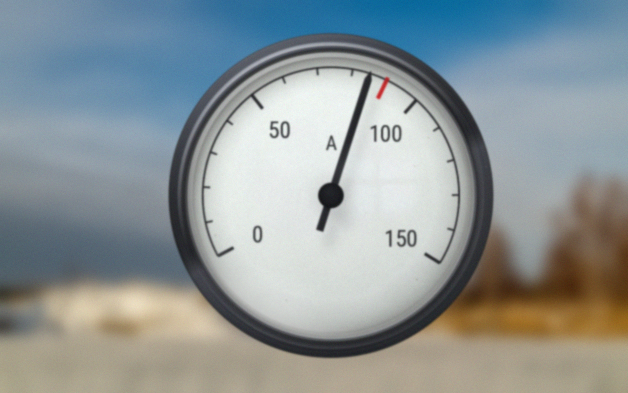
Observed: 85 A
